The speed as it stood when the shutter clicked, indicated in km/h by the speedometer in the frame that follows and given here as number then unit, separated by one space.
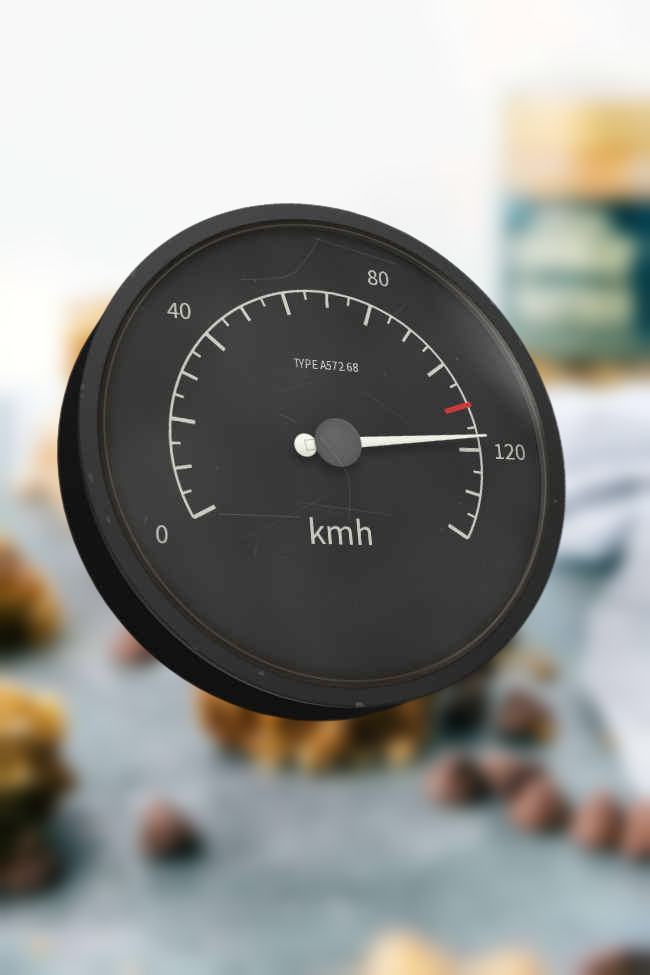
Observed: 117.5 km/h
